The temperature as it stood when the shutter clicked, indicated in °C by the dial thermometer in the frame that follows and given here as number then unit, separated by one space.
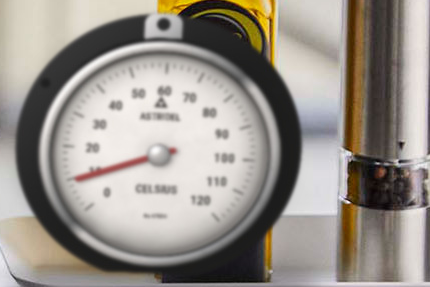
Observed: 10 °C
